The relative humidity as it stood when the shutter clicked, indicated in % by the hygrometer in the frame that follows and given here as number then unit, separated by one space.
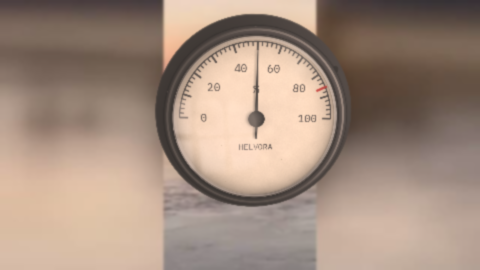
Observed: 50 %
